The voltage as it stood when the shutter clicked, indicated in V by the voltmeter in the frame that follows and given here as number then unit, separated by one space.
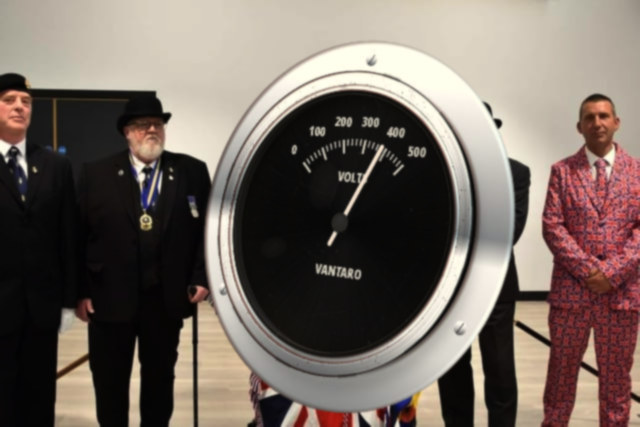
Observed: 400 V
